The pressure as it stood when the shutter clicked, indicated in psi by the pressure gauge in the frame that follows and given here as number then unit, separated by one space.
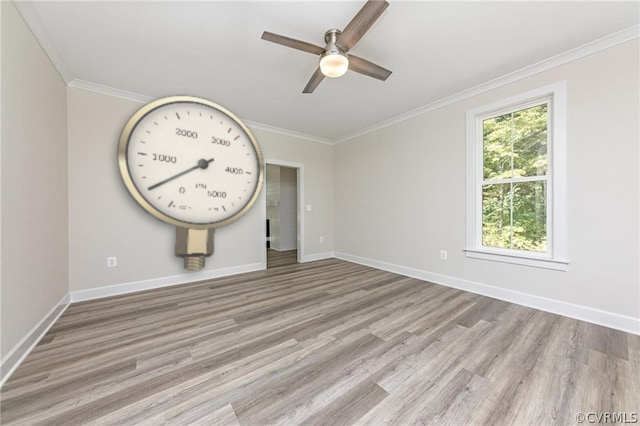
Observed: 400 psi
